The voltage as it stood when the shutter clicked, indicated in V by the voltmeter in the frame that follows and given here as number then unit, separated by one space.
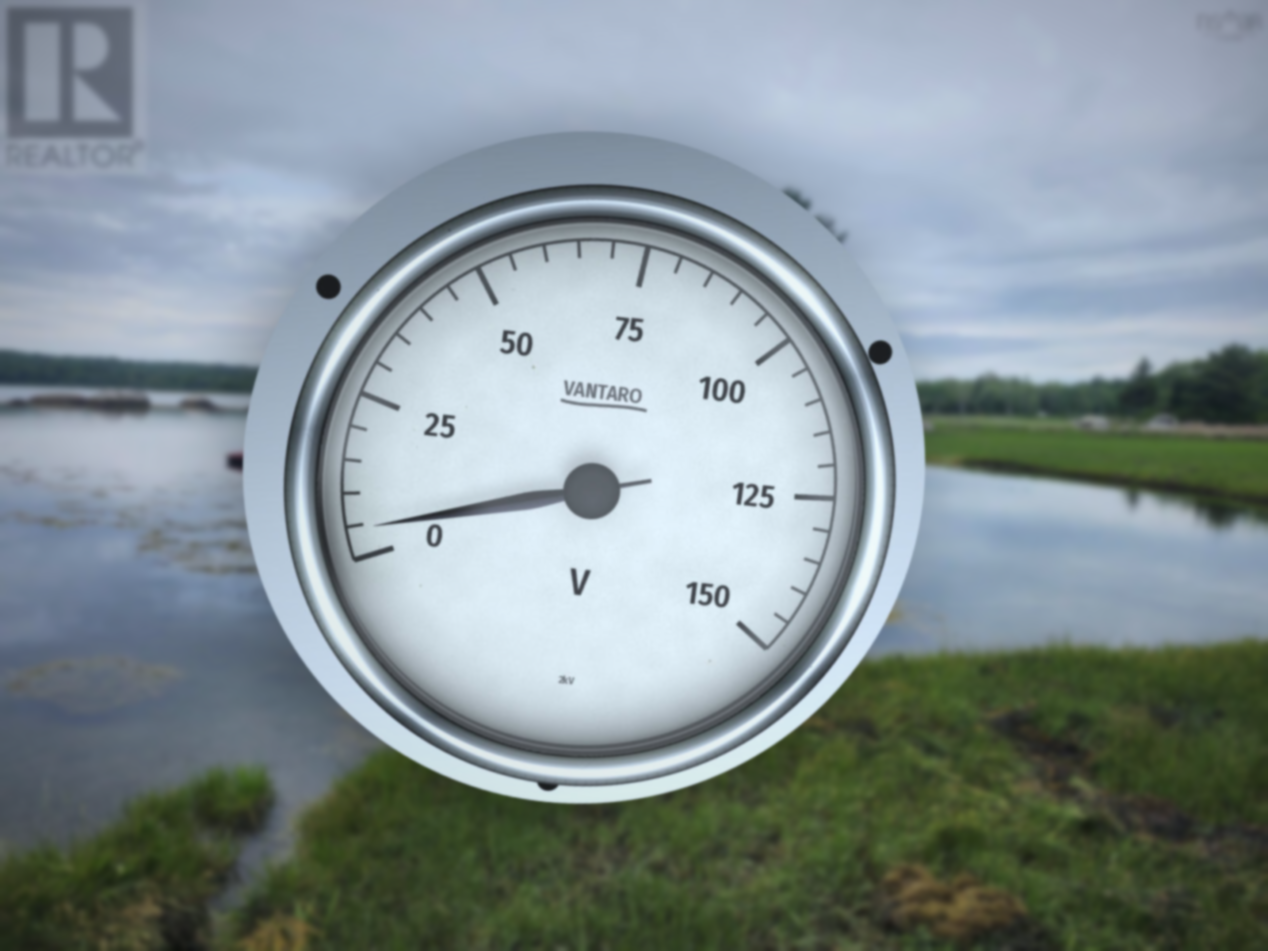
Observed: 5 V
